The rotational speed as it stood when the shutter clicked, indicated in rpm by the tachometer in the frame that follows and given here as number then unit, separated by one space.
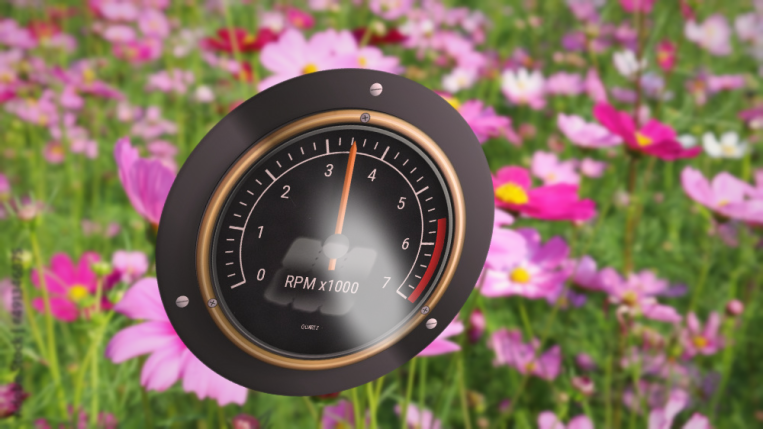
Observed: 3400 rpm
